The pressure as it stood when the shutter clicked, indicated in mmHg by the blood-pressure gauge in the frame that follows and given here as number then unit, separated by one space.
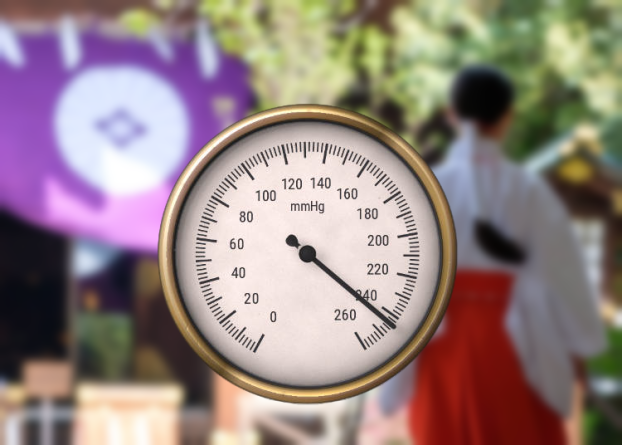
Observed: 244 mmHg
